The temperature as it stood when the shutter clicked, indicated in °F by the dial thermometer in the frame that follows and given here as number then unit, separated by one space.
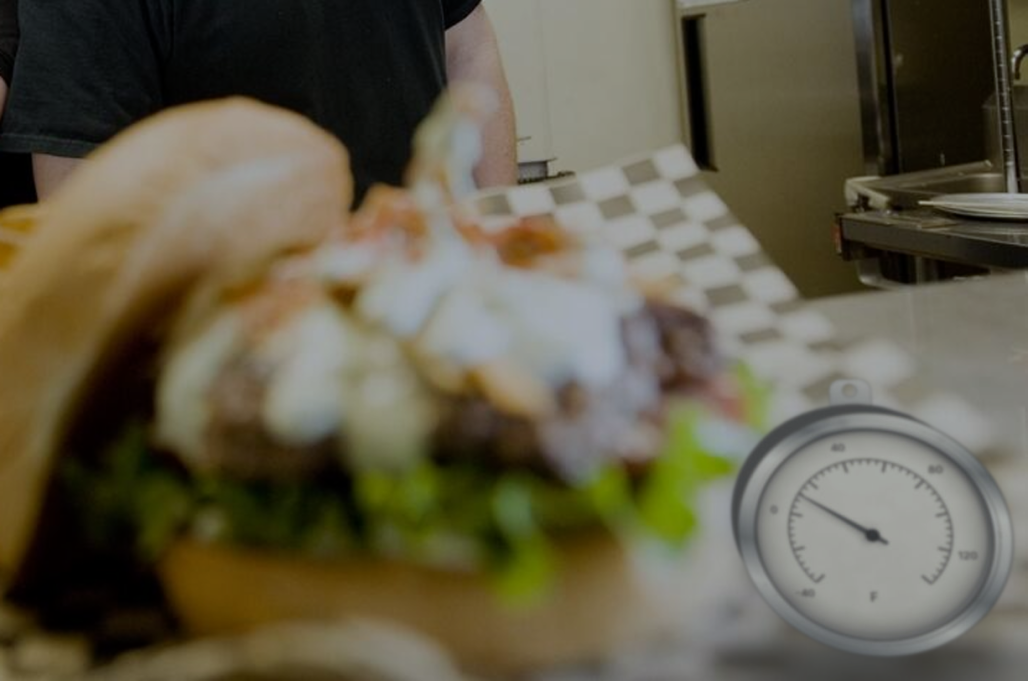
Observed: 12 °F
